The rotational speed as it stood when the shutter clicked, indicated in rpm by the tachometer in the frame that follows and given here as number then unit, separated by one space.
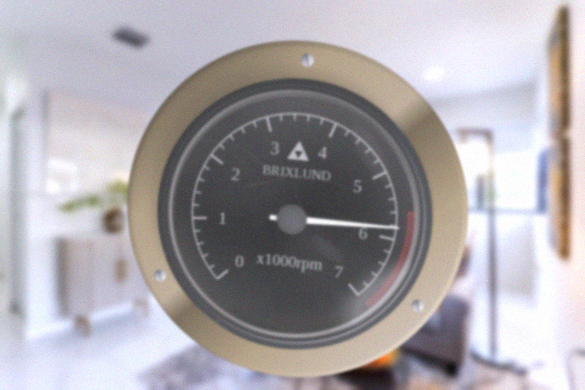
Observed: 5800 rpm
